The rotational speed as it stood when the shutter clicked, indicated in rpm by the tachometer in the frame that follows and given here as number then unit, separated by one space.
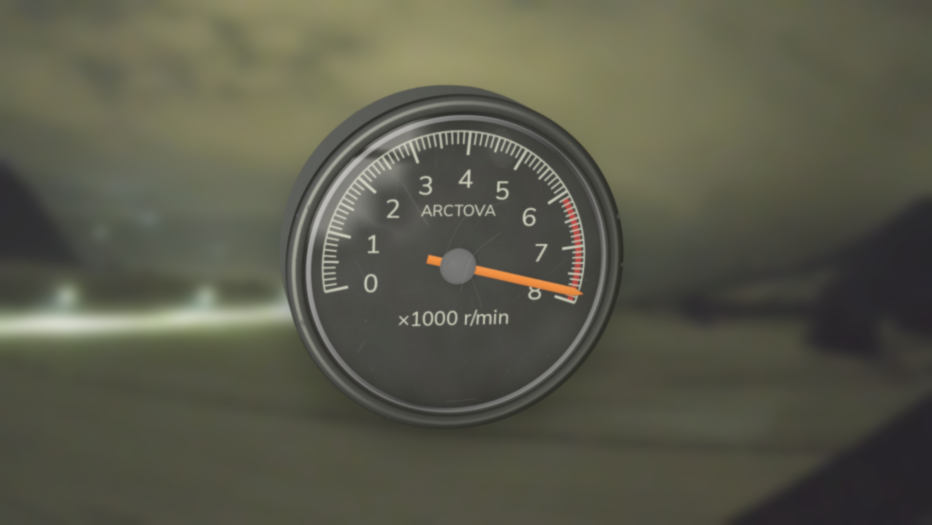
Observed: 7800 rpm
